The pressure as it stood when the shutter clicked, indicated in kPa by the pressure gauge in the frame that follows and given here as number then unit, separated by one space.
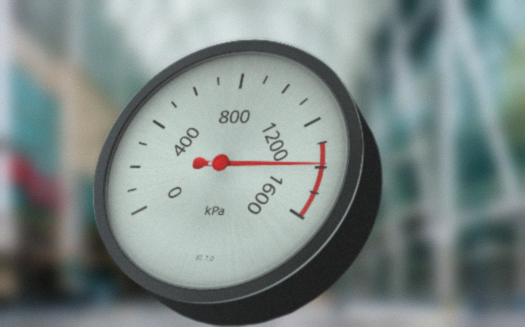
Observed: 1400 kPa
